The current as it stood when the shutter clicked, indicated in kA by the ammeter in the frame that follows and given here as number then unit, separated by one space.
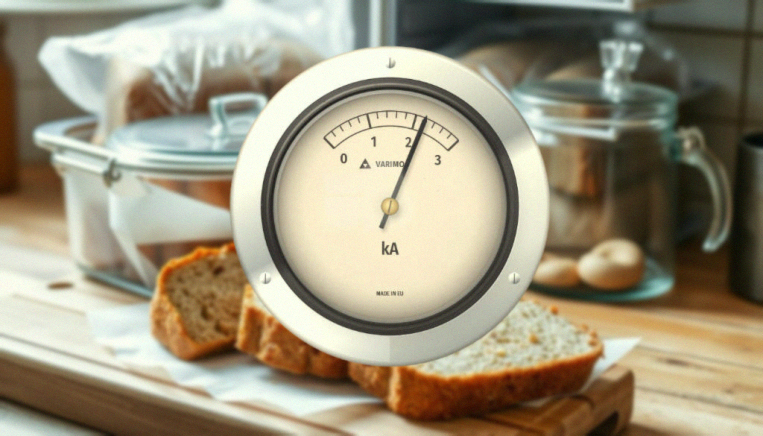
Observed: 2.2 kA
